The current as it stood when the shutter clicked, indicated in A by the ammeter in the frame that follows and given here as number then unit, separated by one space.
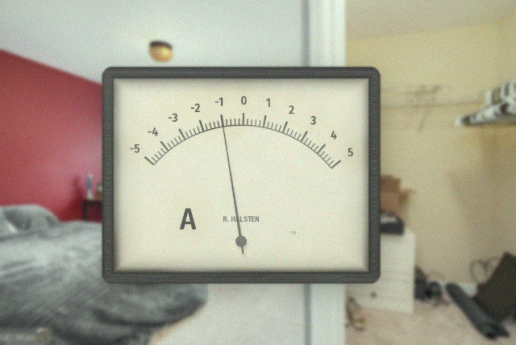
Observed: -1 A
